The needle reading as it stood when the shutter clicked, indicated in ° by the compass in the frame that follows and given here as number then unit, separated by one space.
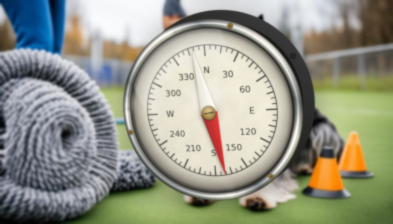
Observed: 170 °
